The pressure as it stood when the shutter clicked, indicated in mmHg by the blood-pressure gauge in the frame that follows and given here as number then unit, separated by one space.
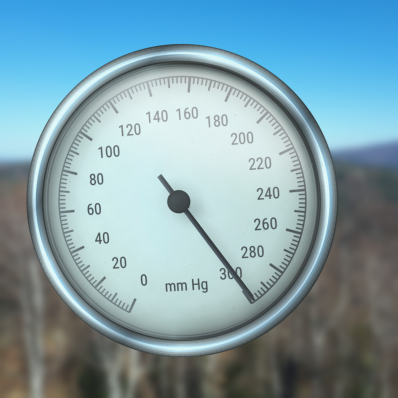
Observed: 298 mmHg
